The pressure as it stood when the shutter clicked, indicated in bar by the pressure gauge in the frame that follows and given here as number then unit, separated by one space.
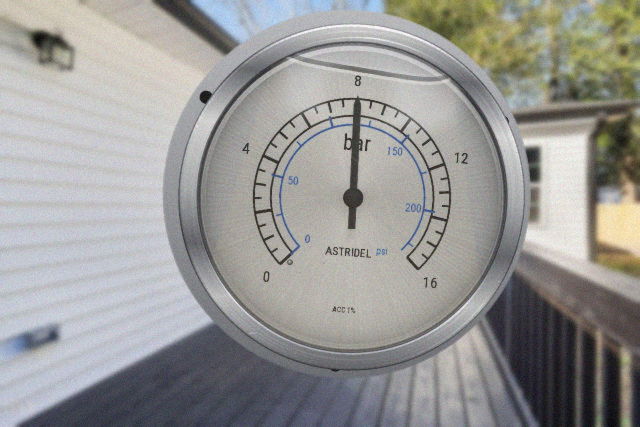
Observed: 8 bar
